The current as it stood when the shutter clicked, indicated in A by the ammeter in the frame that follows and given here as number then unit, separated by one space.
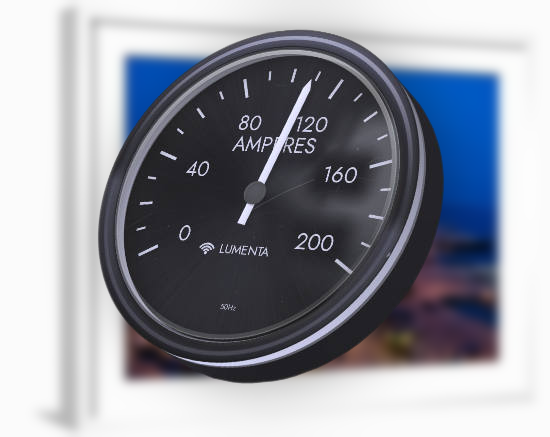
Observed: 110 A
